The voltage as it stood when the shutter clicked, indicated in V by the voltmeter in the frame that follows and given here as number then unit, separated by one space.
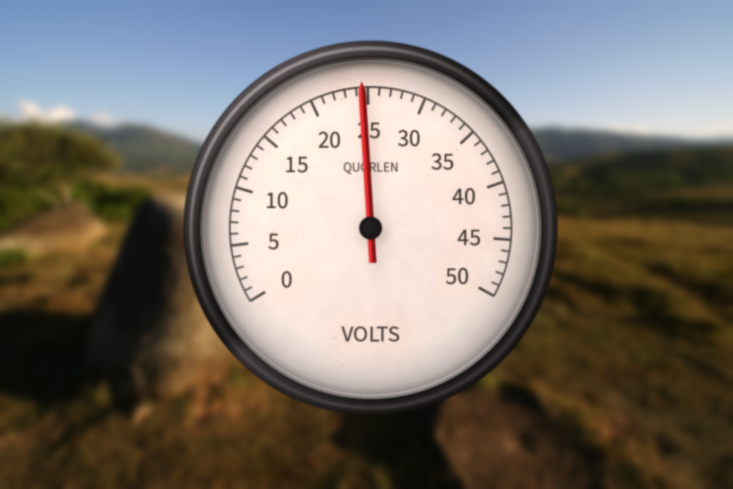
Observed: 24.5 V
